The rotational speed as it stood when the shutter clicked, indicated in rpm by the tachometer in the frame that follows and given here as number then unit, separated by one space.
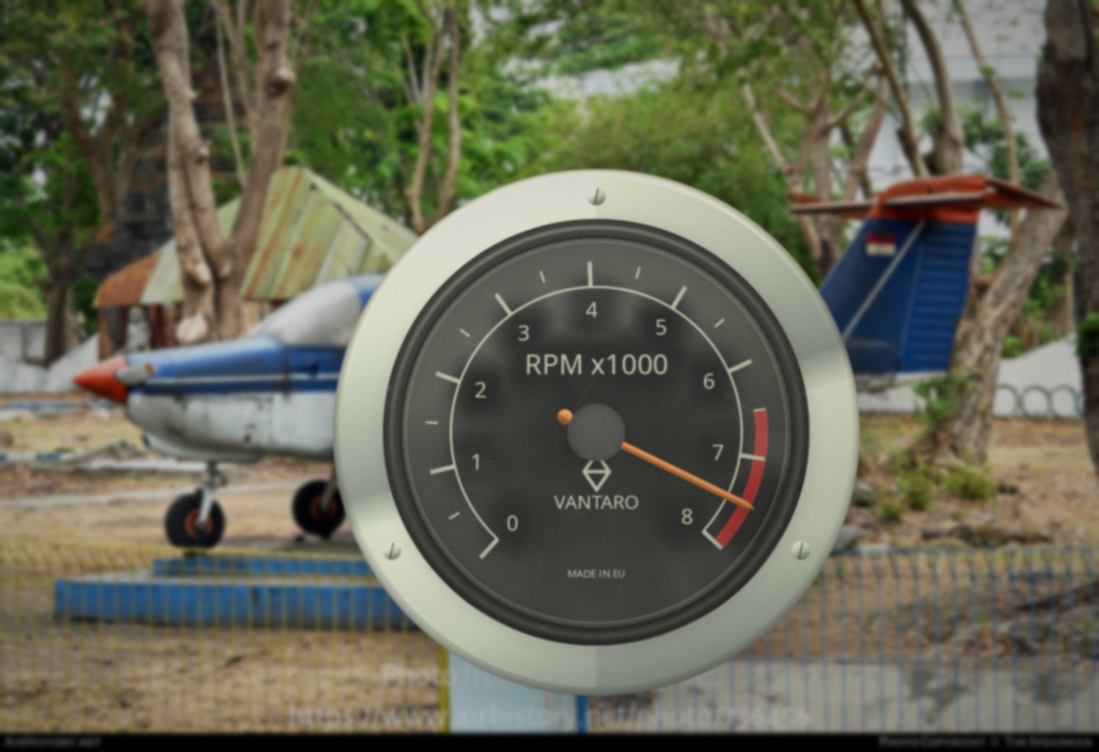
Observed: 7500 rpm
